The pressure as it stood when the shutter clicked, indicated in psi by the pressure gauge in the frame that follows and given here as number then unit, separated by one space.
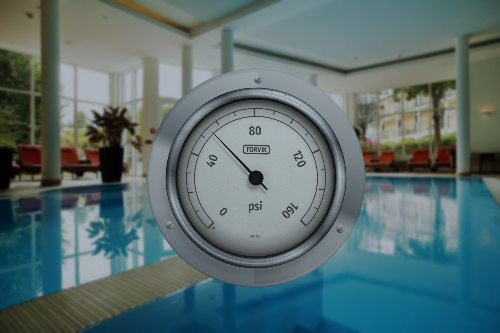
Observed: 55 psi
